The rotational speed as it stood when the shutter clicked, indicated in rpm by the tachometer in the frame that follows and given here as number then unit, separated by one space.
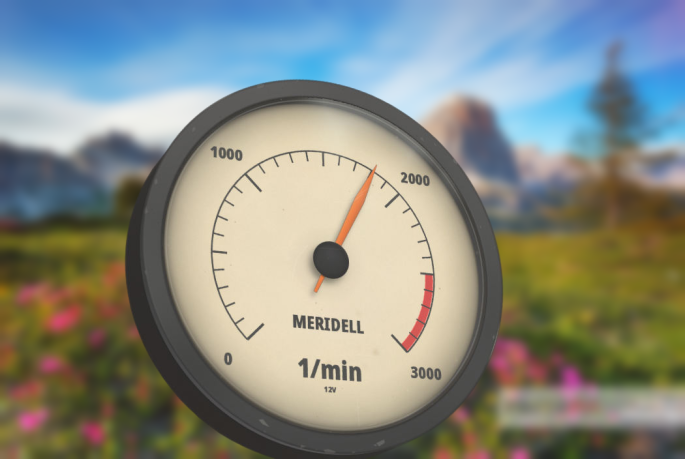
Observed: 1800 rpm
